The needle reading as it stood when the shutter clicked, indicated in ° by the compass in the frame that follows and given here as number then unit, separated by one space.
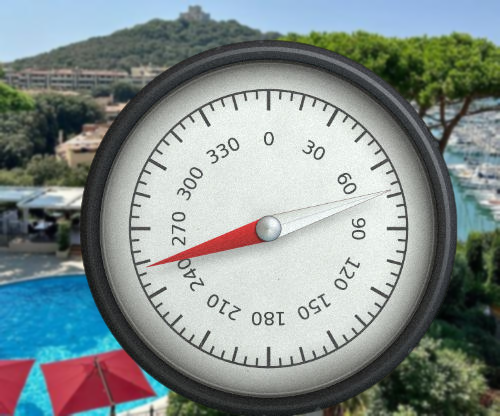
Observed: 252.5 °
